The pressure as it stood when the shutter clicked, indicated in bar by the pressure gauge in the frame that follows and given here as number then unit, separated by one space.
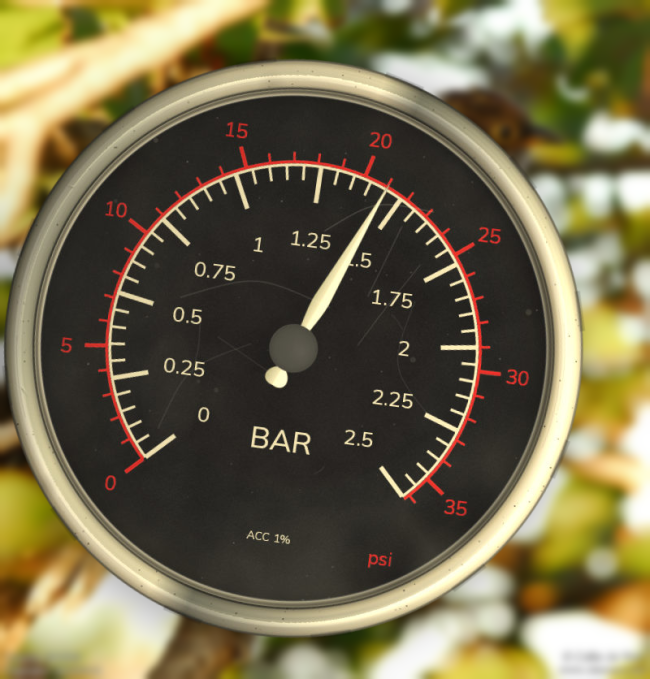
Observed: 1.45 bar
